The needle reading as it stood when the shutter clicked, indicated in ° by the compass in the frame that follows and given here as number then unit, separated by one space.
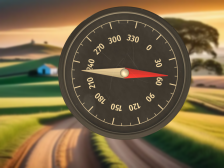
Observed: 50 °
